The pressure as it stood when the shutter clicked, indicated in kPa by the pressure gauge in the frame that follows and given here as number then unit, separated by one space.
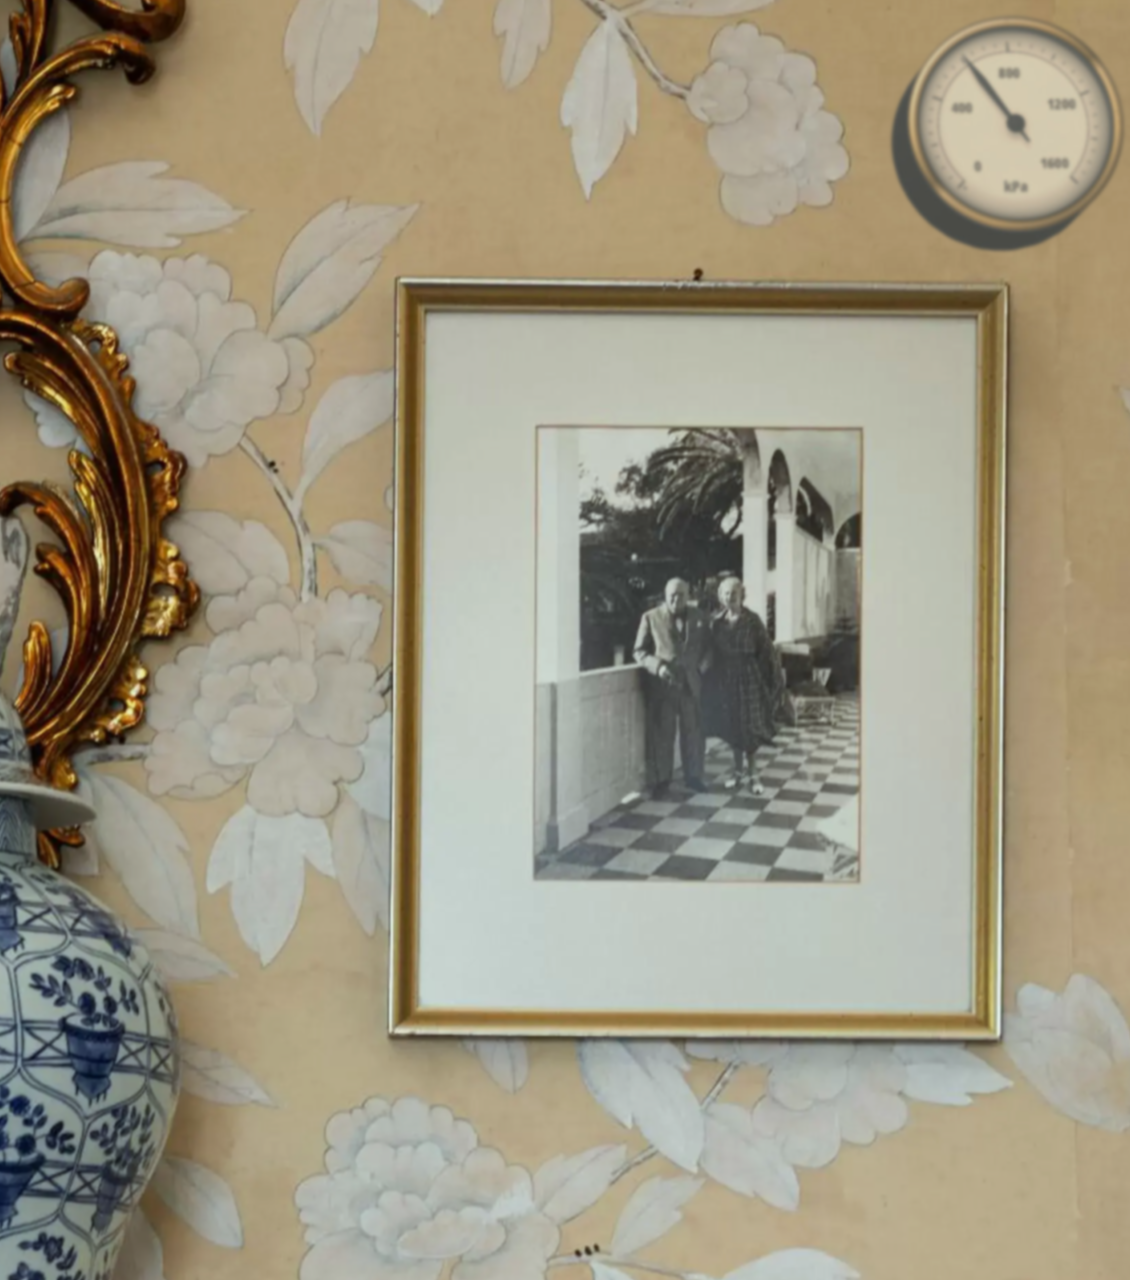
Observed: 600 kPa
